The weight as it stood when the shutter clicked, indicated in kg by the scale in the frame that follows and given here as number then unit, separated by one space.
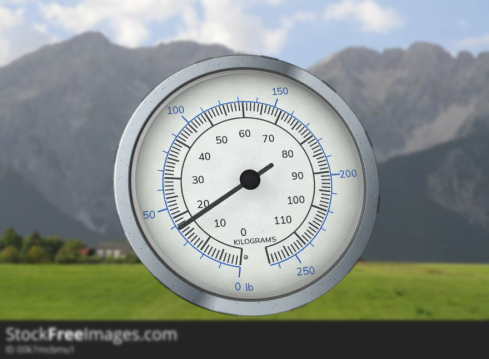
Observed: 17 kg
